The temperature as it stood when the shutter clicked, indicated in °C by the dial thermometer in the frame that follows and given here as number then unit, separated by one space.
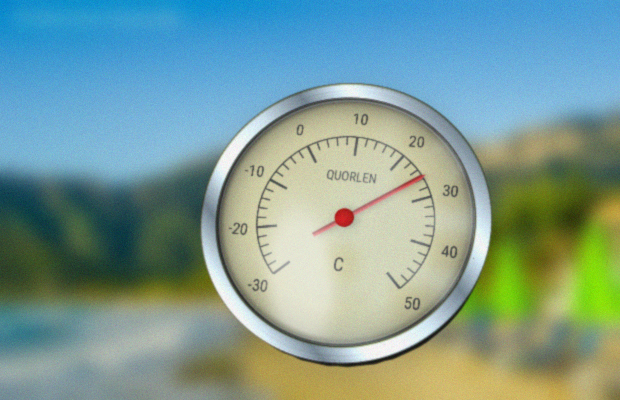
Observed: 26 °C
